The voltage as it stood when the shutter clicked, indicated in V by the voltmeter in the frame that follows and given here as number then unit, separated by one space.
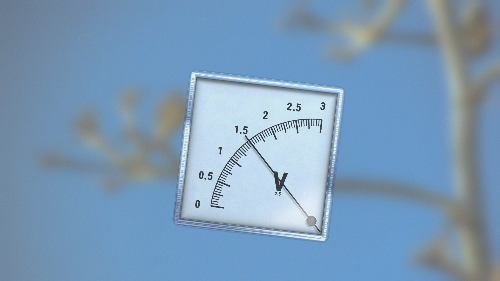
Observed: 1.5 V
